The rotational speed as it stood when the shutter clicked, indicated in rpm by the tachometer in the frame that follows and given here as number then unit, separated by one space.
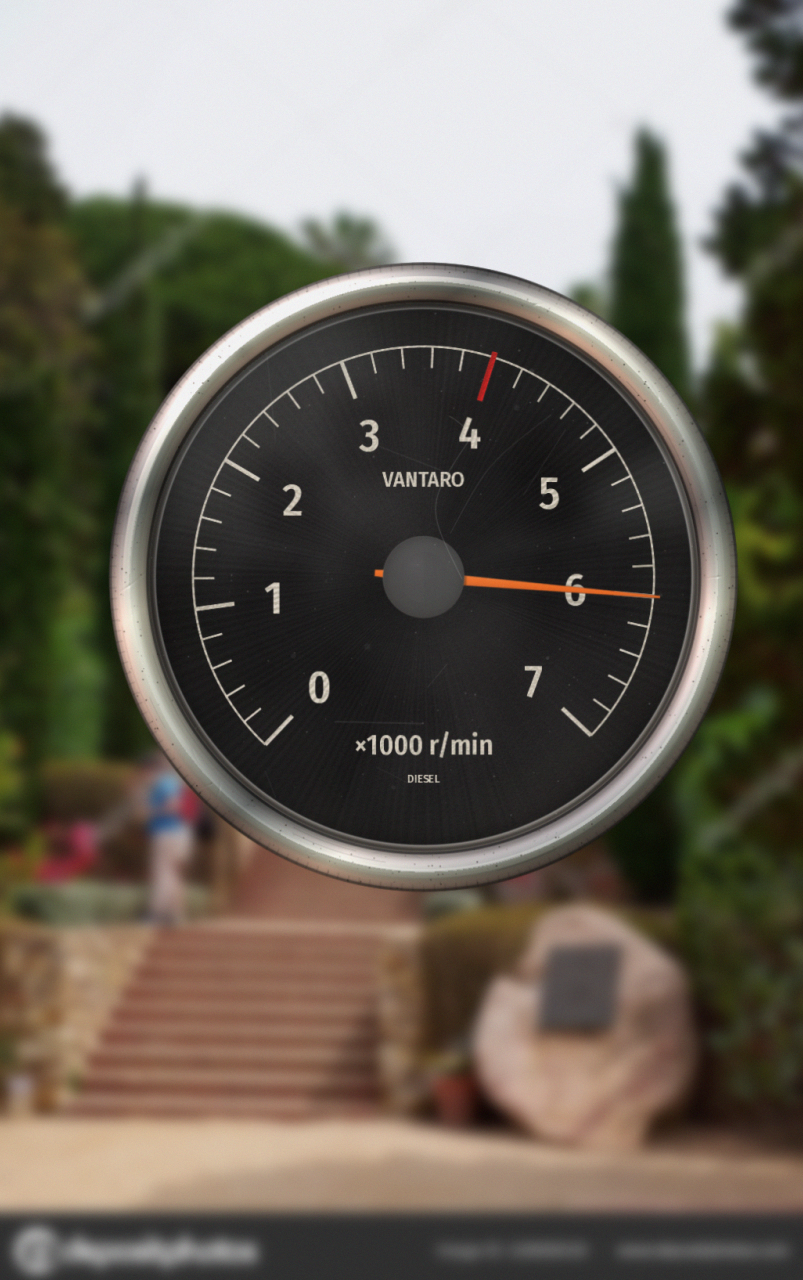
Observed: 6000 rpm
